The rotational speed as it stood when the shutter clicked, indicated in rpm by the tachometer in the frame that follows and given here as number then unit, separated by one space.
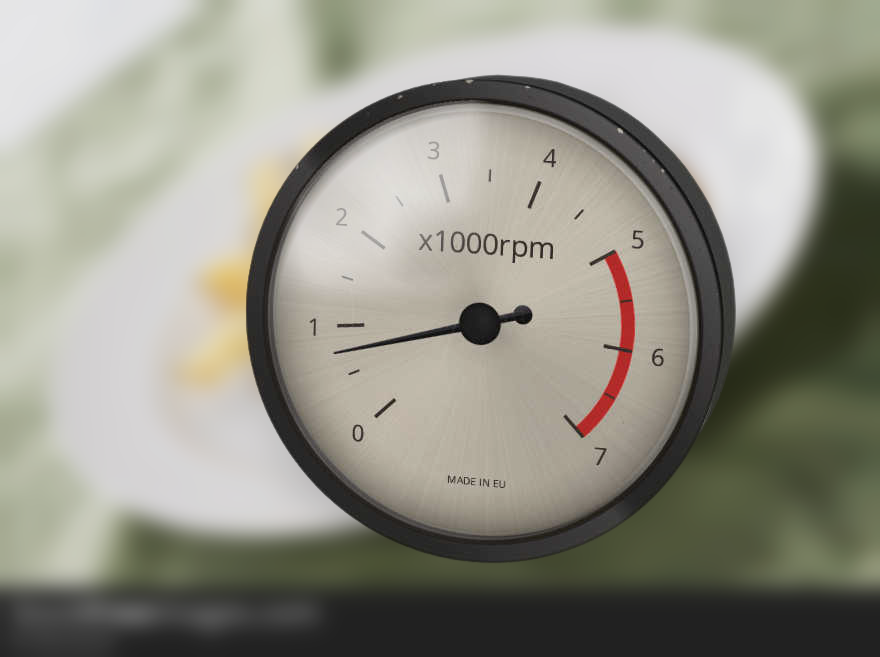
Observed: 750 rpm
